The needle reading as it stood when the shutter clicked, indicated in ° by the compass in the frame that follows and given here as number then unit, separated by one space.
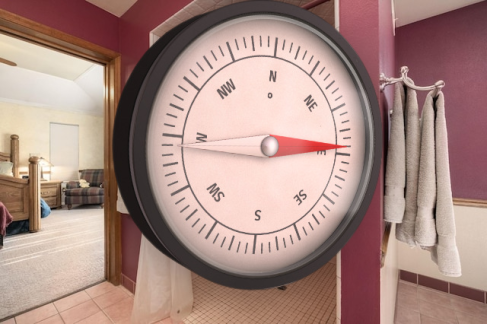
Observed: 85 °
